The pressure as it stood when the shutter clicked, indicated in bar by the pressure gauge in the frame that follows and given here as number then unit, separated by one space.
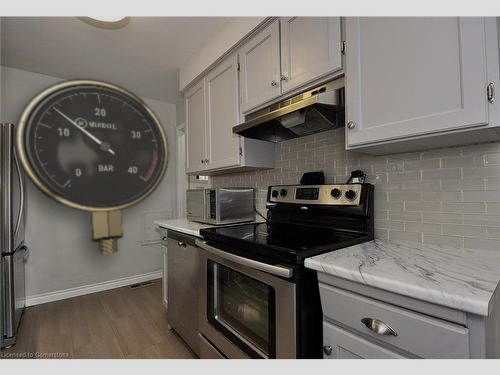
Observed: 13 bar
